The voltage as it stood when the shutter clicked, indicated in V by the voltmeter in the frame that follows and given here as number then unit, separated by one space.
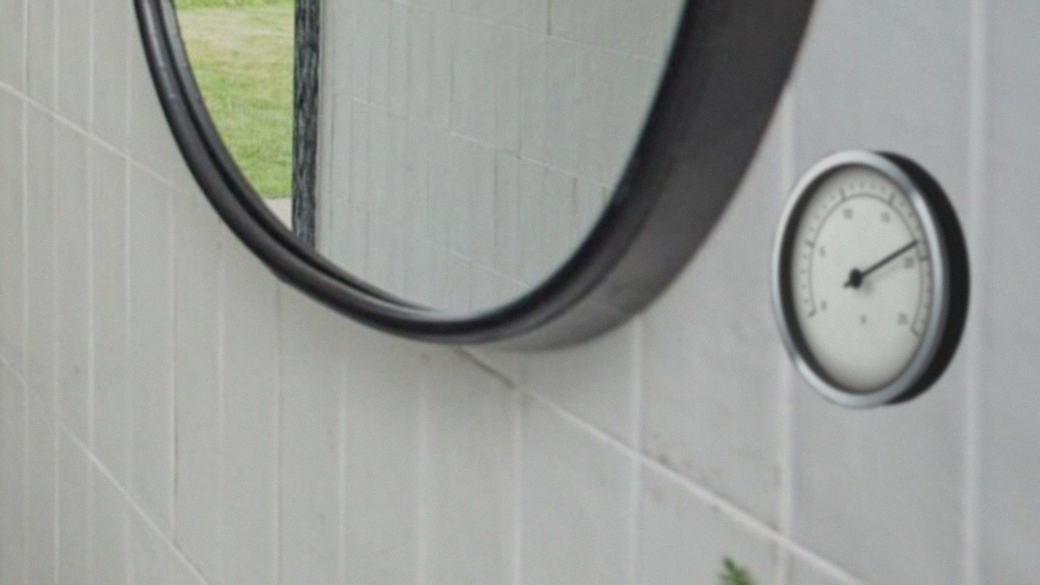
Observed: 19 V
